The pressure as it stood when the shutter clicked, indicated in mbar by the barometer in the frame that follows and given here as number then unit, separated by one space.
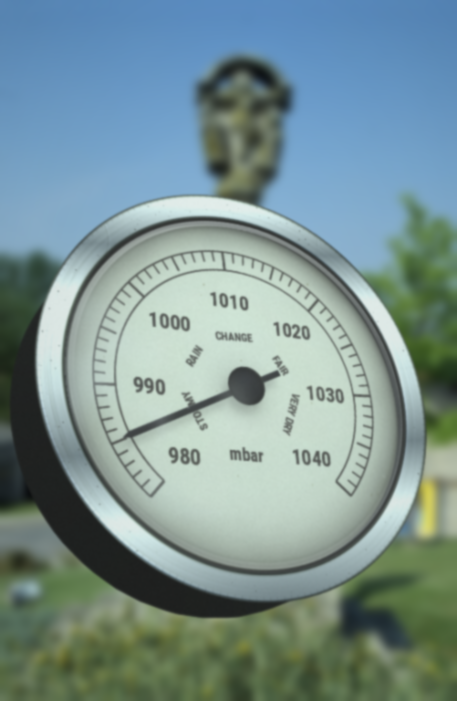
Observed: 985 mbar
